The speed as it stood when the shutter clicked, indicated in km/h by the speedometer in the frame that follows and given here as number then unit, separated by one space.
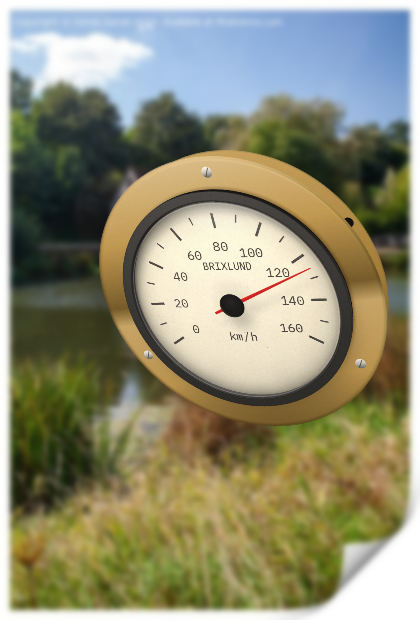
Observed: 125 km/h
